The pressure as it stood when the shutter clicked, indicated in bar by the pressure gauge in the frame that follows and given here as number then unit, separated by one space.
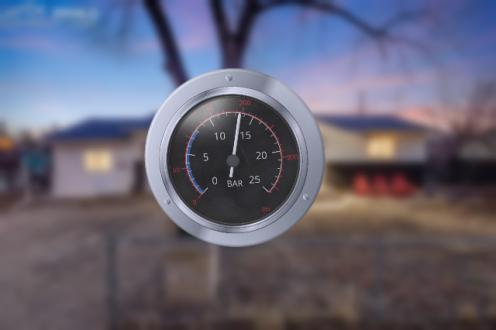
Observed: 13.5 bar
